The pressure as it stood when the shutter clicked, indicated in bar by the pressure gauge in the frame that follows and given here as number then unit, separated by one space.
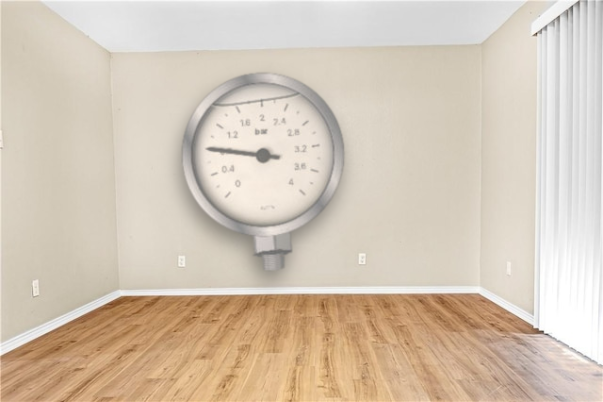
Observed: 0.8 bar
